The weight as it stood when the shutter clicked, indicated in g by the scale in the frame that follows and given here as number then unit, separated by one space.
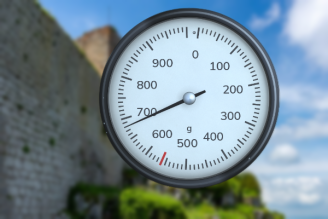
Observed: 680 g
